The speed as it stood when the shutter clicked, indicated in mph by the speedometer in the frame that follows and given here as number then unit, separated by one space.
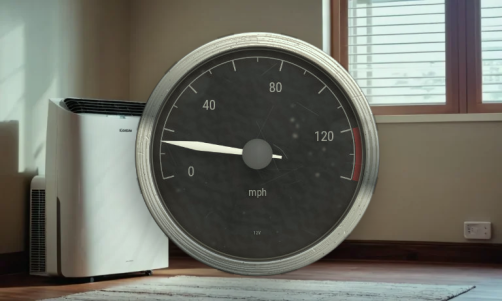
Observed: 15 mph
